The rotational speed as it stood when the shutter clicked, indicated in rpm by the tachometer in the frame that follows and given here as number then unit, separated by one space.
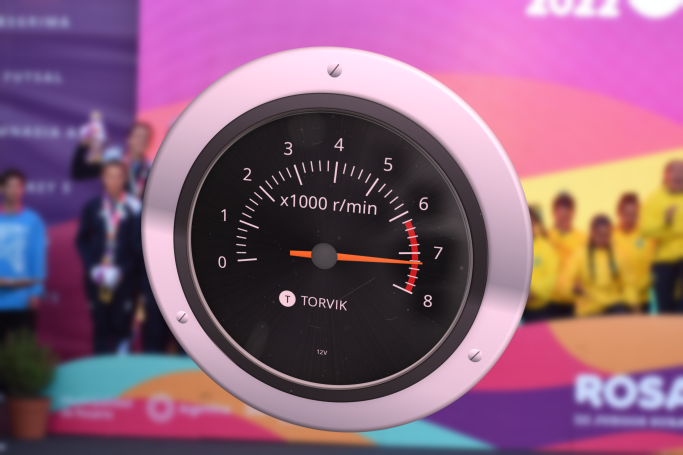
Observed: 7200 rpm
